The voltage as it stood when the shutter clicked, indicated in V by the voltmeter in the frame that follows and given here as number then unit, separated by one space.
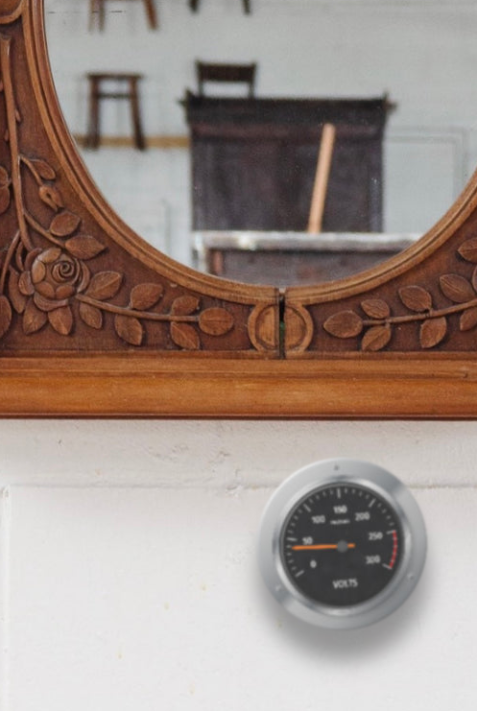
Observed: 40 V
